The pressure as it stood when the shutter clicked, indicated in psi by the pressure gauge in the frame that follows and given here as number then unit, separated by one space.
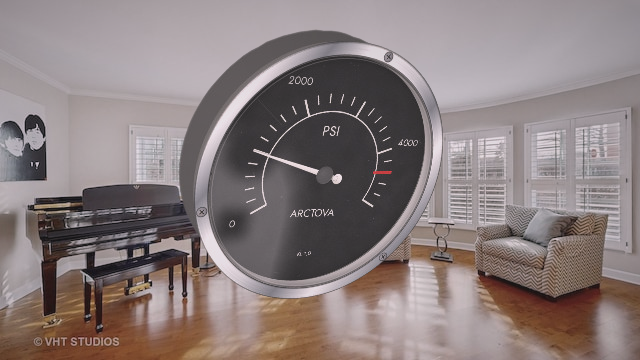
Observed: 1000 psi
